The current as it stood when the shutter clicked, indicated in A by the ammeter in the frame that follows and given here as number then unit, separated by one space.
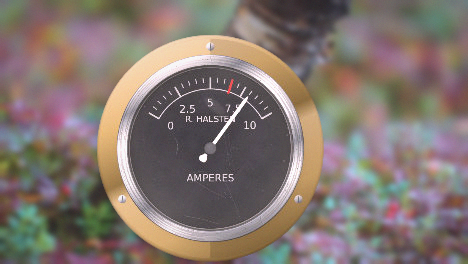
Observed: 8 A
